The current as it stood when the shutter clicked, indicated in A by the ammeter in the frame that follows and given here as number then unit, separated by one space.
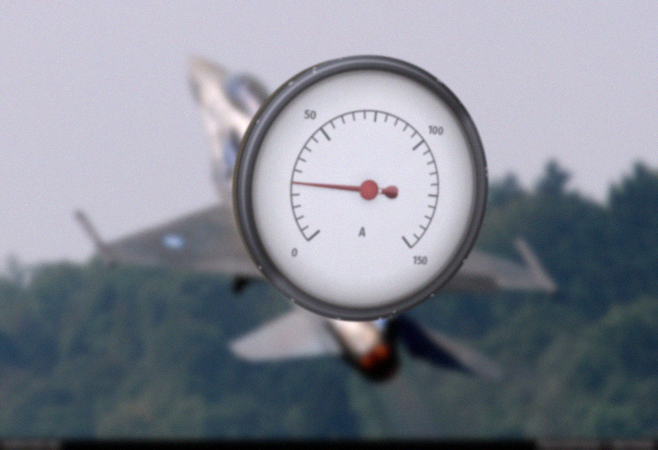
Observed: 25 A
